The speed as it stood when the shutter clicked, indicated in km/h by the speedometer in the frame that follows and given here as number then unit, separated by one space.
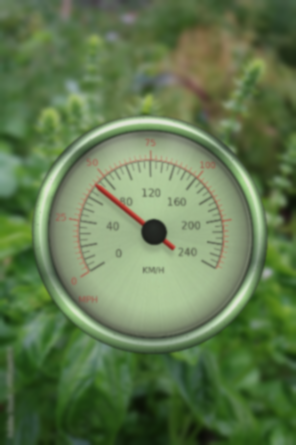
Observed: 70 km/h
